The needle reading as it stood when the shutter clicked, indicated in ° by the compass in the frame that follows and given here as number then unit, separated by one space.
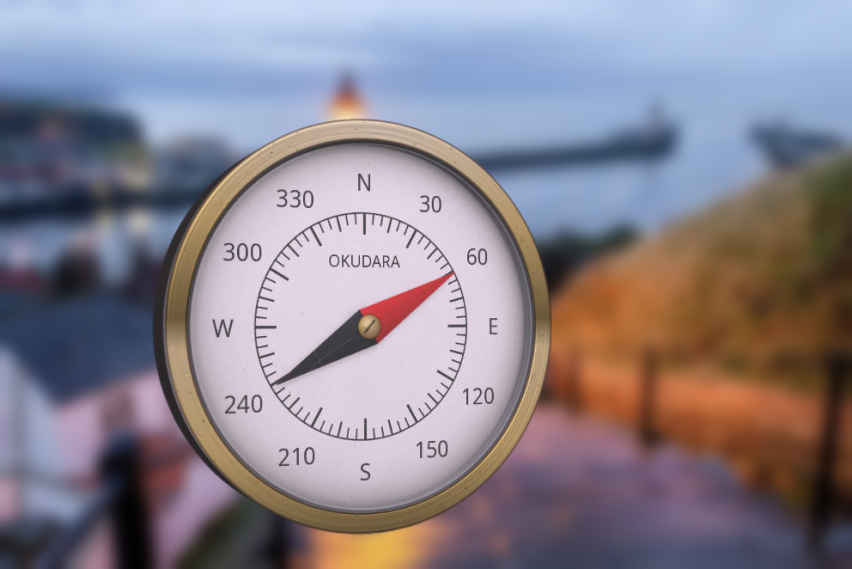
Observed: 60 °
